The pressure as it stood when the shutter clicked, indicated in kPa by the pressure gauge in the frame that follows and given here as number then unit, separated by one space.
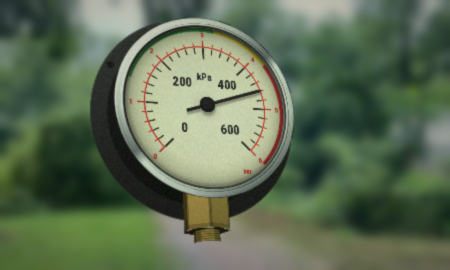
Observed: 460 kPa
